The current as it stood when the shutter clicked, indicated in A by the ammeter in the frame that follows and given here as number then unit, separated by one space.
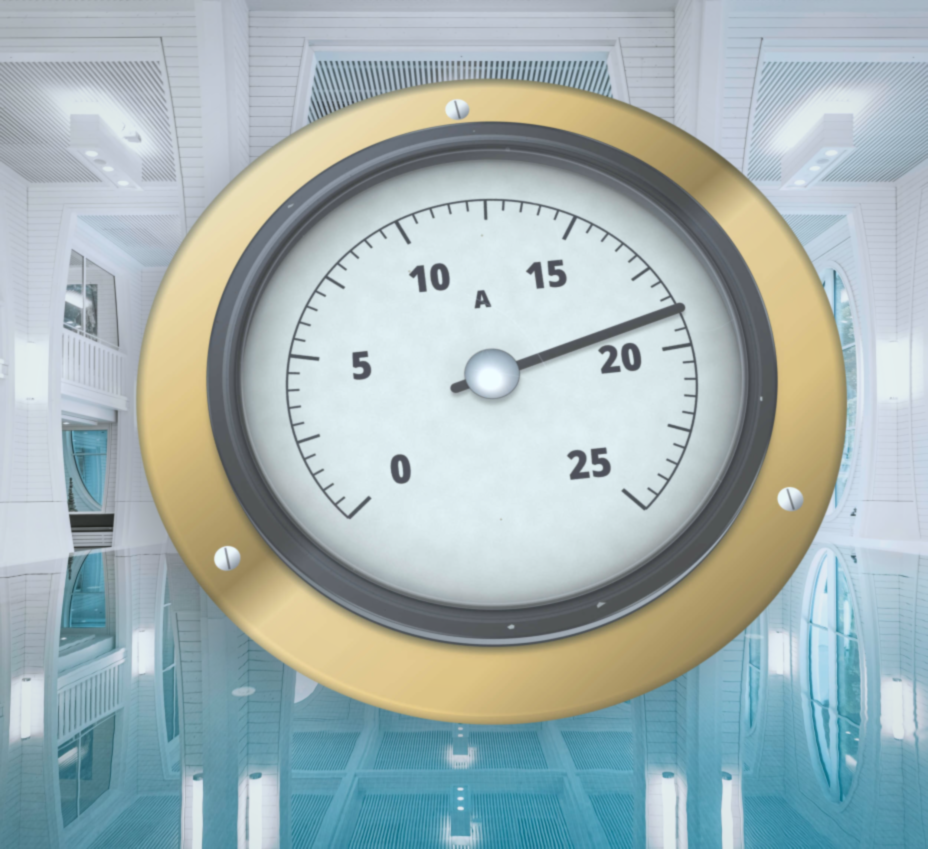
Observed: 19 A
